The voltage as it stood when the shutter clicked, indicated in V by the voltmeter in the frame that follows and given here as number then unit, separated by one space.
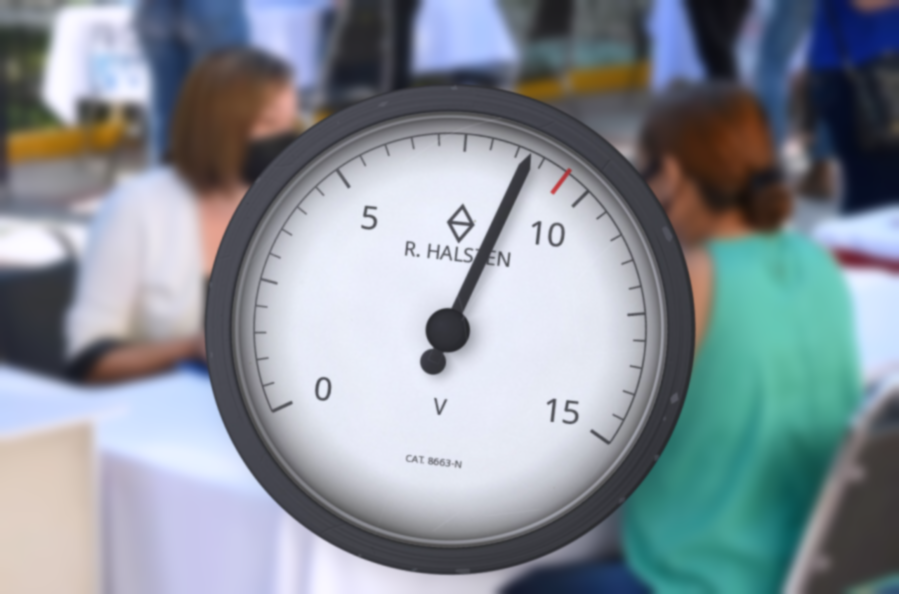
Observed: 8.75 V
